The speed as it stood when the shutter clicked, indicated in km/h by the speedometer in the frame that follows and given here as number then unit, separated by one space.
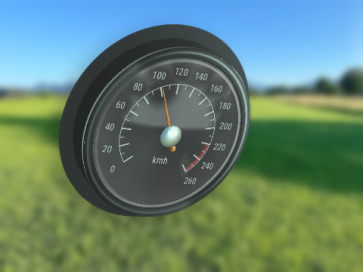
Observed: 100 km/h
